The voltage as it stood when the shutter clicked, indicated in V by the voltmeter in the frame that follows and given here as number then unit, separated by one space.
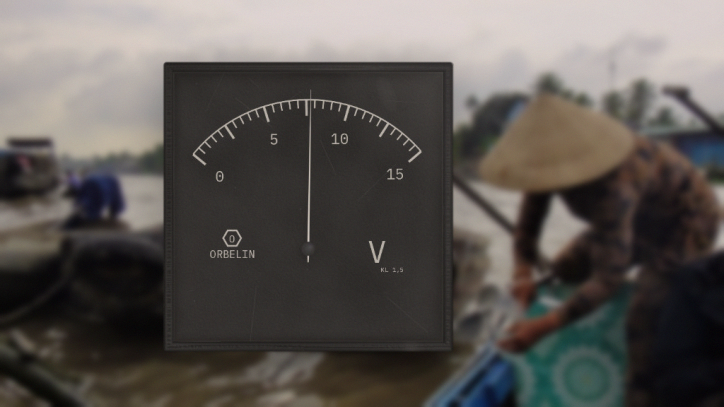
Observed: 7.75 V
